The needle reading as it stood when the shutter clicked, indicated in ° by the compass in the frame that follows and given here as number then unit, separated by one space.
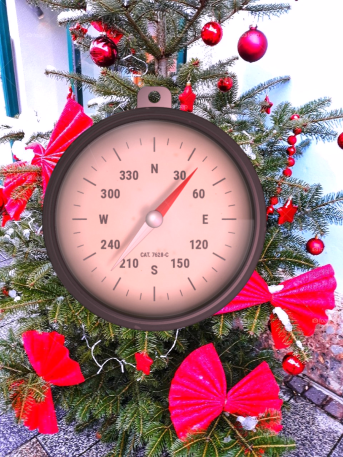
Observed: 40 °
